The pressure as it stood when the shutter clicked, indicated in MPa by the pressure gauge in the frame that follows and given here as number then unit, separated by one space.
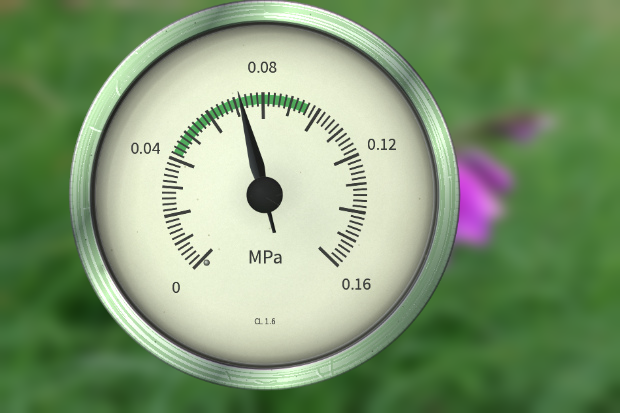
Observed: 0.072 MPa
